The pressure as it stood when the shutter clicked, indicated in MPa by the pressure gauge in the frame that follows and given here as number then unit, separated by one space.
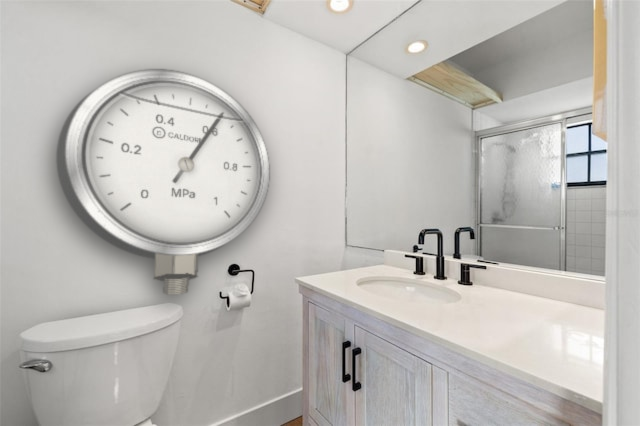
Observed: 0.6 MPa
